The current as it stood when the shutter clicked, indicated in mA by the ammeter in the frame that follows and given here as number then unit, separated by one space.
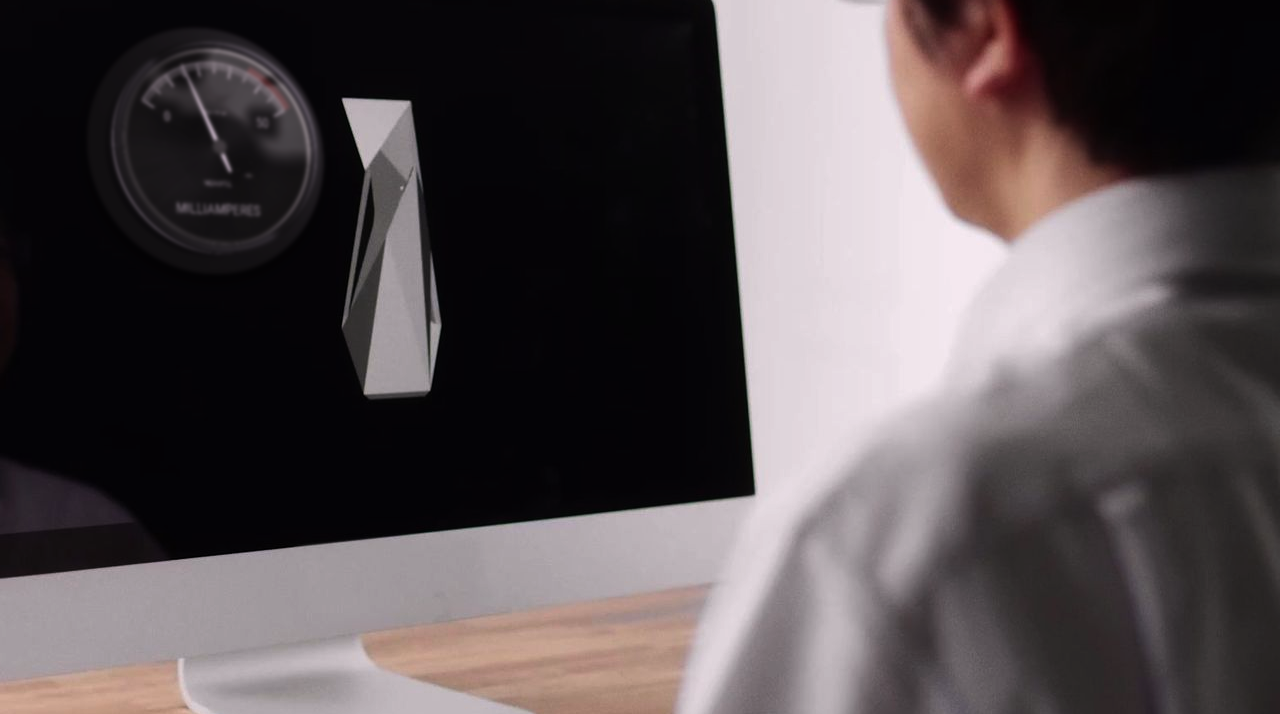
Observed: 15 mA
